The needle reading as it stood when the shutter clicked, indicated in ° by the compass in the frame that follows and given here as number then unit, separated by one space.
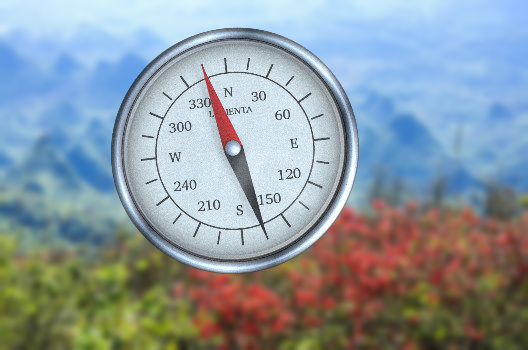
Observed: 345 °
